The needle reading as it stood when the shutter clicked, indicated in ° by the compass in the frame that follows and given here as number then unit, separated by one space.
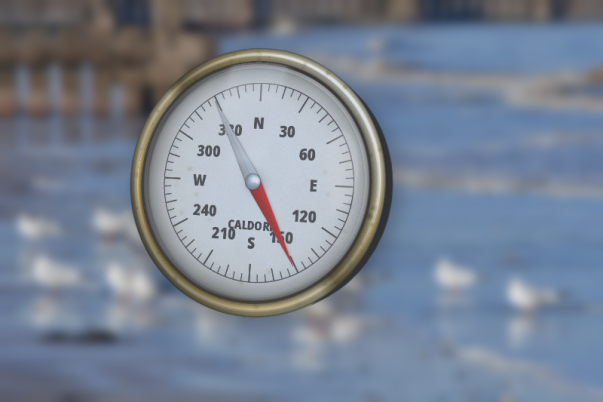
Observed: 150 °
